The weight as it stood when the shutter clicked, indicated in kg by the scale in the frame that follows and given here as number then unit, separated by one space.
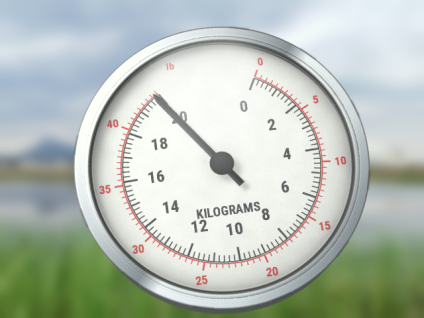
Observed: 19.8 kg
